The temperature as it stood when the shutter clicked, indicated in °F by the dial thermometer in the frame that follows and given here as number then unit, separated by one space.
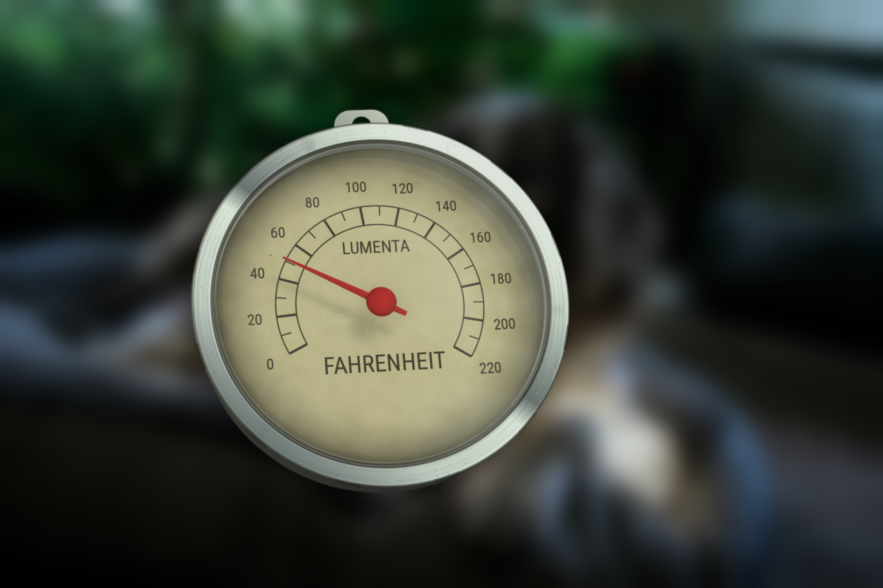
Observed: 50 °F
